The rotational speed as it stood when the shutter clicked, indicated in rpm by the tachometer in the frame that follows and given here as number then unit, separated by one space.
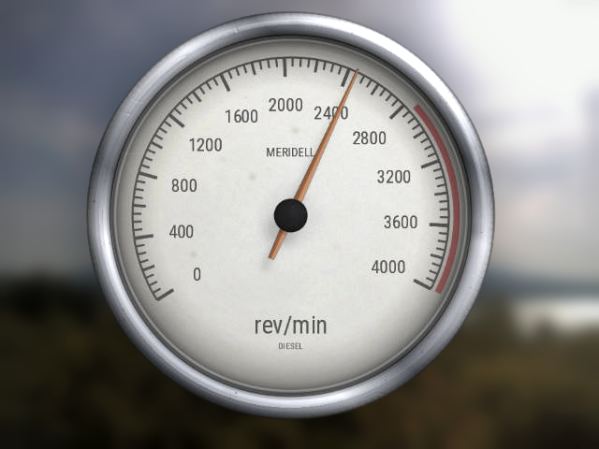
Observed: 2450 rpm
